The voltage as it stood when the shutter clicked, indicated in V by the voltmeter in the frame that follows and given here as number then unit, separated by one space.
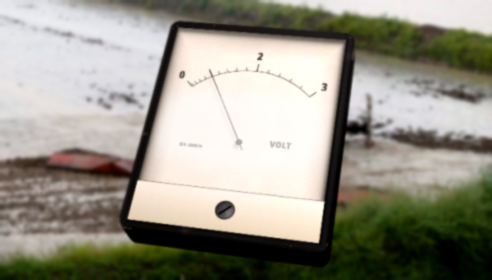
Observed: 1 V
